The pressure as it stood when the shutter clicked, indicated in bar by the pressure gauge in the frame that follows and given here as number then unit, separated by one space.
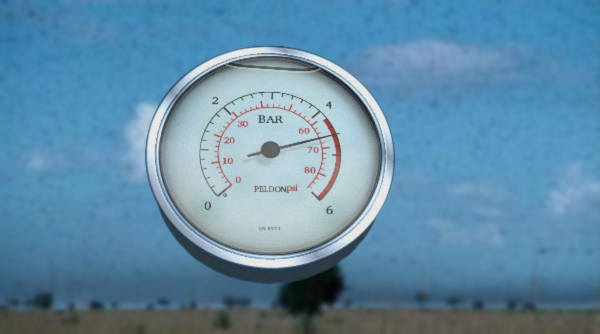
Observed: 4.6 bar
